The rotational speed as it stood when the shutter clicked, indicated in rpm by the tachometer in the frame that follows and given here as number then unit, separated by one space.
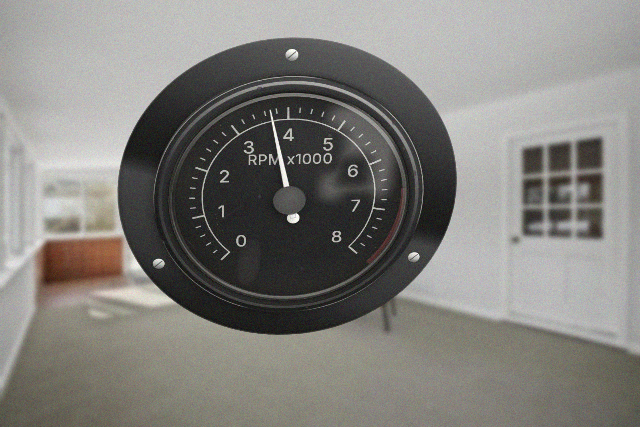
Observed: 3700 rpm
